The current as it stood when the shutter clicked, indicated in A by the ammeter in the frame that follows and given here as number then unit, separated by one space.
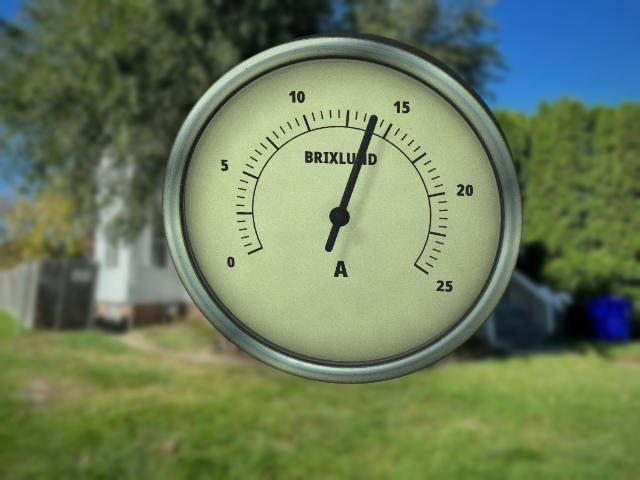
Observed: 14 A
